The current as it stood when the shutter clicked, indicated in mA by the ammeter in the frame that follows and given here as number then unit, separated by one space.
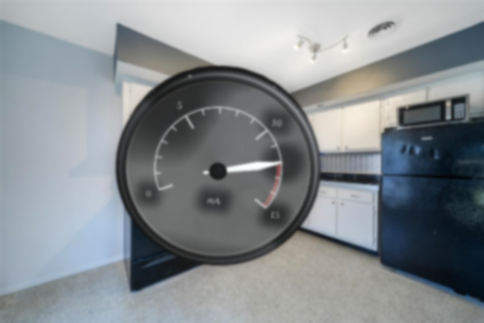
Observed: 12 mA
